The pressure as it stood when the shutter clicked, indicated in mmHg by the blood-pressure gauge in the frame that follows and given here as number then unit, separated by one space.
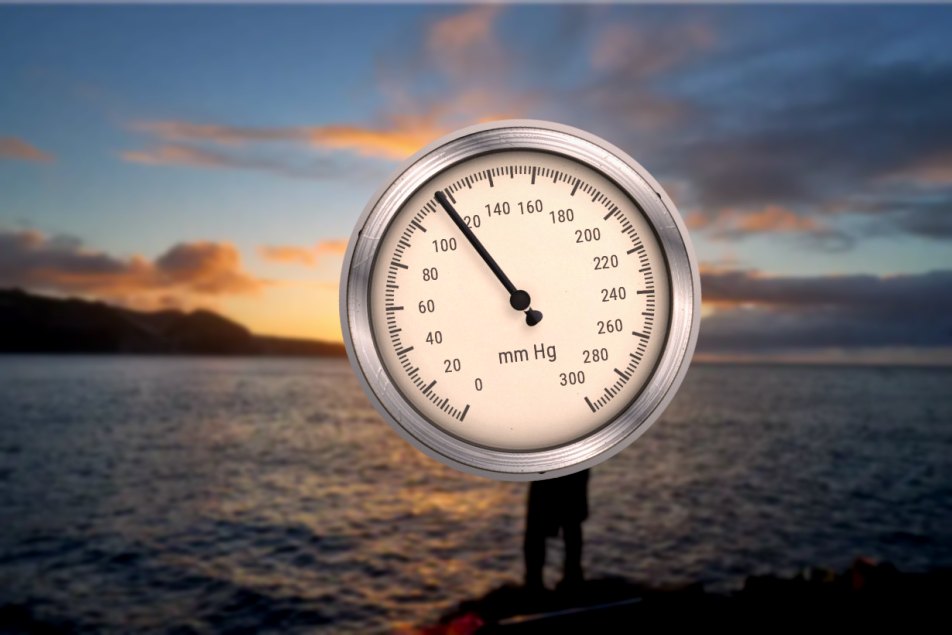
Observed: 116 mmHg
